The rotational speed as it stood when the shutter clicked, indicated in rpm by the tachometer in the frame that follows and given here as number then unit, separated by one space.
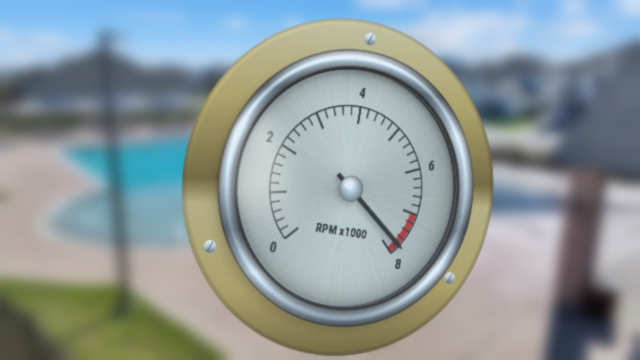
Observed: 7800 rpm
